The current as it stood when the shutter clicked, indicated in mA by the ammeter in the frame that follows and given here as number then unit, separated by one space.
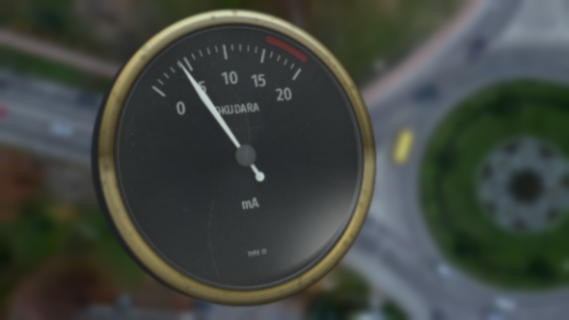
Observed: 4 mA
